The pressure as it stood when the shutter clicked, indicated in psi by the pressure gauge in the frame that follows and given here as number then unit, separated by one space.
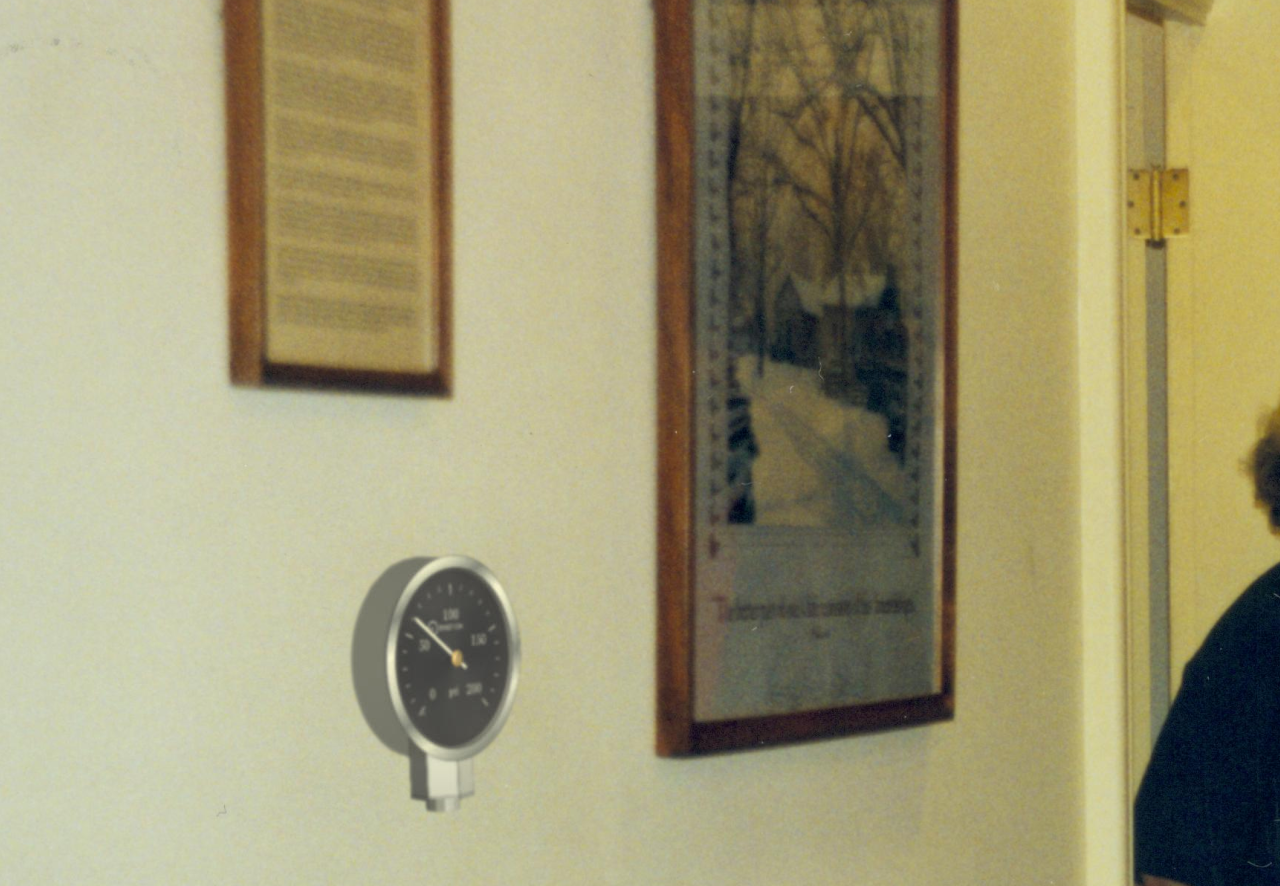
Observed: 60 psi
